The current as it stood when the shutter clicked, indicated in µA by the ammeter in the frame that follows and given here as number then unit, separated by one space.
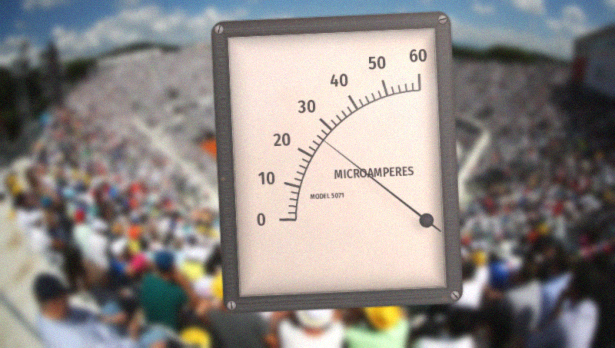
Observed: 26 µA
